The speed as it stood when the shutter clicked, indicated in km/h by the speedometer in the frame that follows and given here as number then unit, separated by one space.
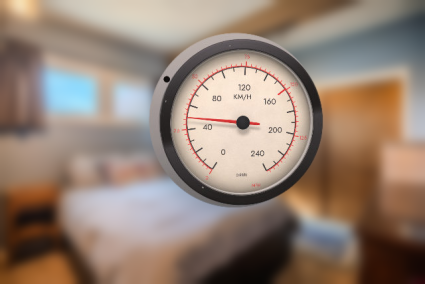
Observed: 50 km/h
